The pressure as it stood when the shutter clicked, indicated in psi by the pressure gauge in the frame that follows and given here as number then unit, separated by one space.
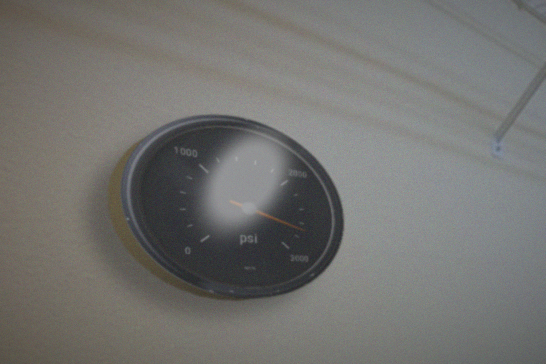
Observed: 2700 psi
